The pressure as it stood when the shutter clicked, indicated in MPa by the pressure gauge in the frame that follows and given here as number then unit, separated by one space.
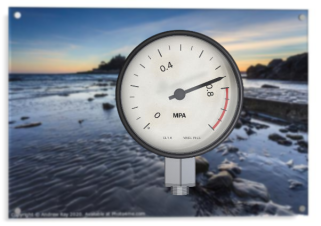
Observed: 0.75 MPa
